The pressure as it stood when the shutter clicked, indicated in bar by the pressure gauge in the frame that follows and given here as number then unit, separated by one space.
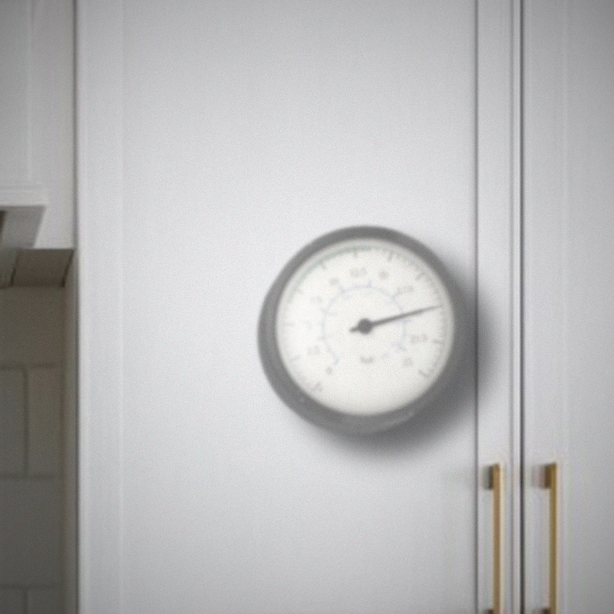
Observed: 20 bar
